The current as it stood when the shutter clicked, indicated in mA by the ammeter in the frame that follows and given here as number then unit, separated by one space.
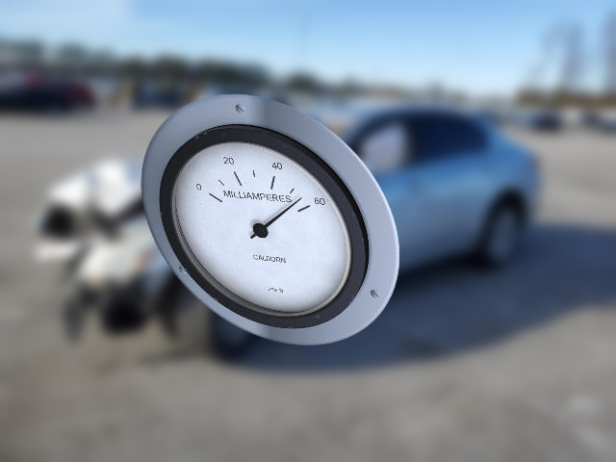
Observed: 55 mA
